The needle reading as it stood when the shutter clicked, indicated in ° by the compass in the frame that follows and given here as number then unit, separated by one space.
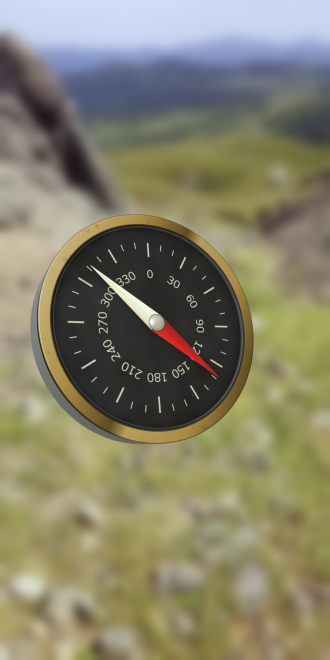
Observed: 130 °
